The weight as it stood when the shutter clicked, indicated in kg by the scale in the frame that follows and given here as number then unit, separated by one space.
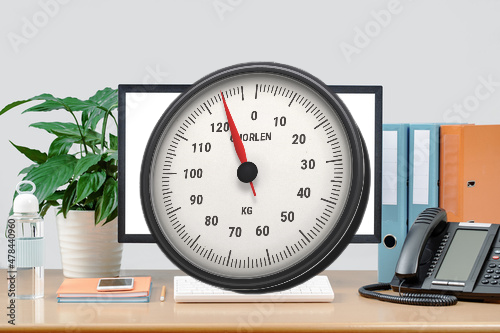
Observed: 125 kg
